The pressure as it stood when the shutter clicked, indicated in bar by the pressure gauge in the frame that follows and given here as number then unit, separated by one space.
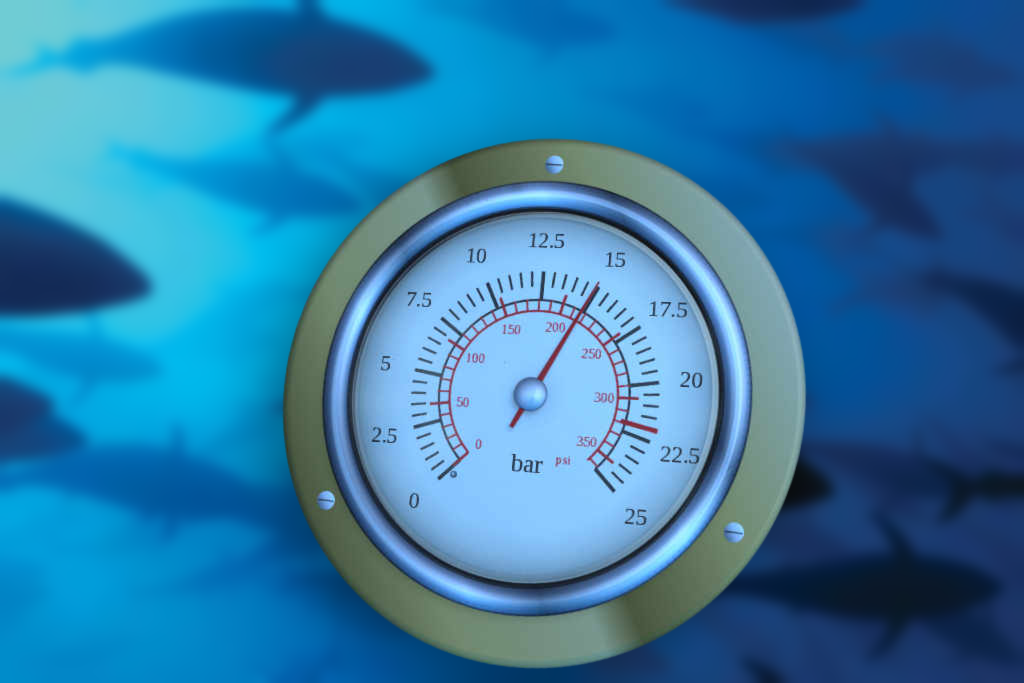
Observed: 15 bar
